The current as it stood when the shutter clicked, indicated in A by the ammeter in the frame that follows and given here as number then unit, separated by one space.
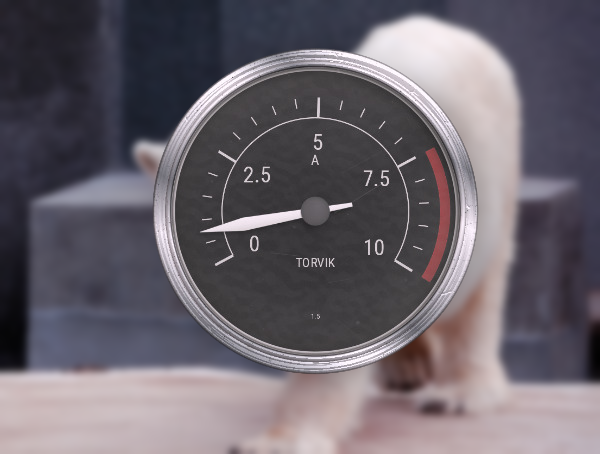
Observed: 0.75 A
